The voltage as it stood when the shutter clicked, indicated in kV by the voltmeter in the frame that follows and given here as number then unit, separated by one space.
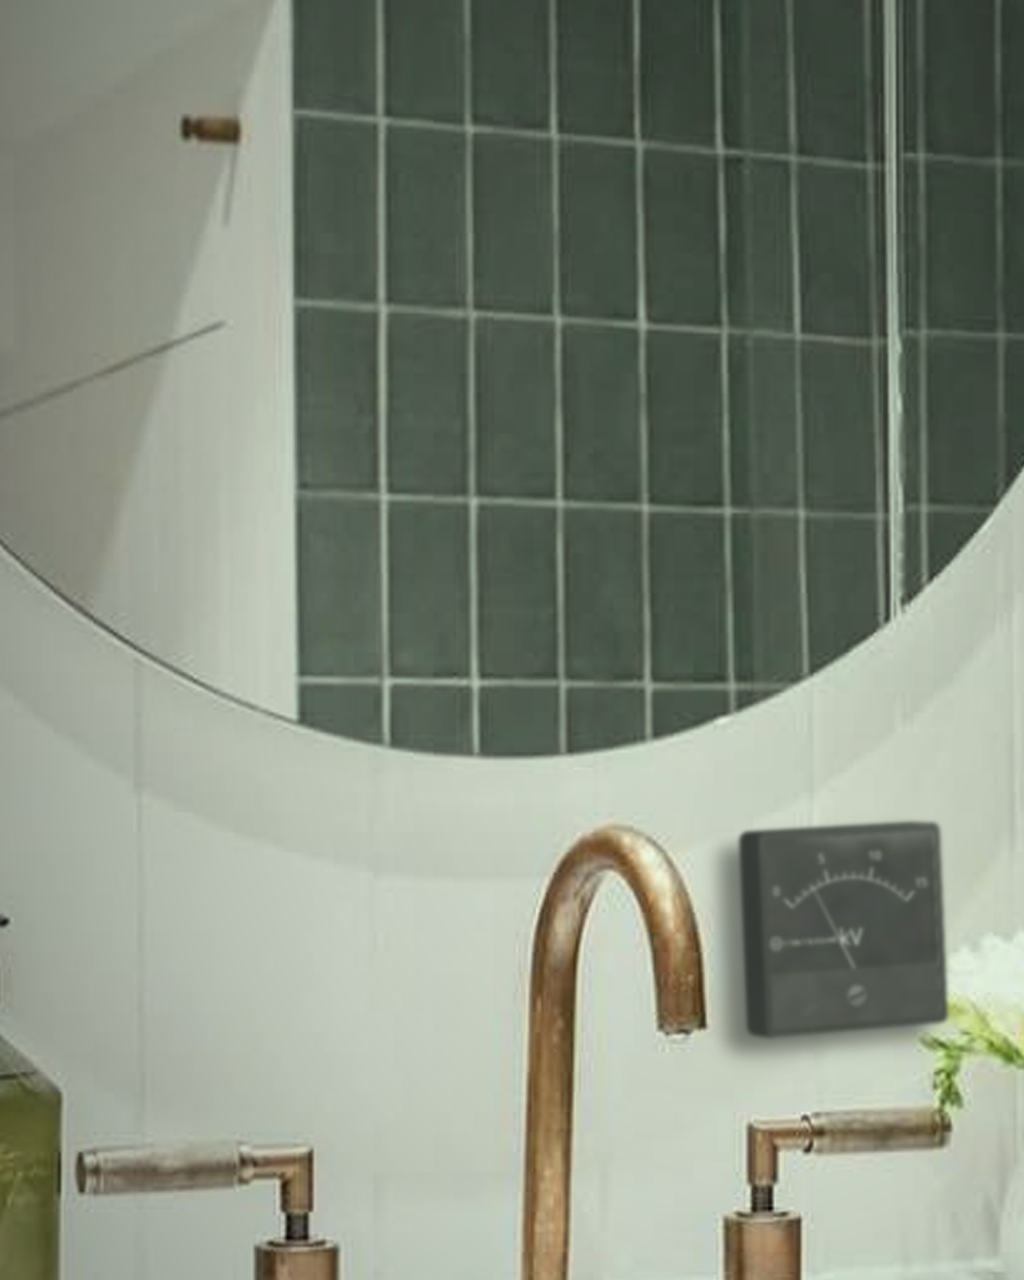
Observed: 3 kV
